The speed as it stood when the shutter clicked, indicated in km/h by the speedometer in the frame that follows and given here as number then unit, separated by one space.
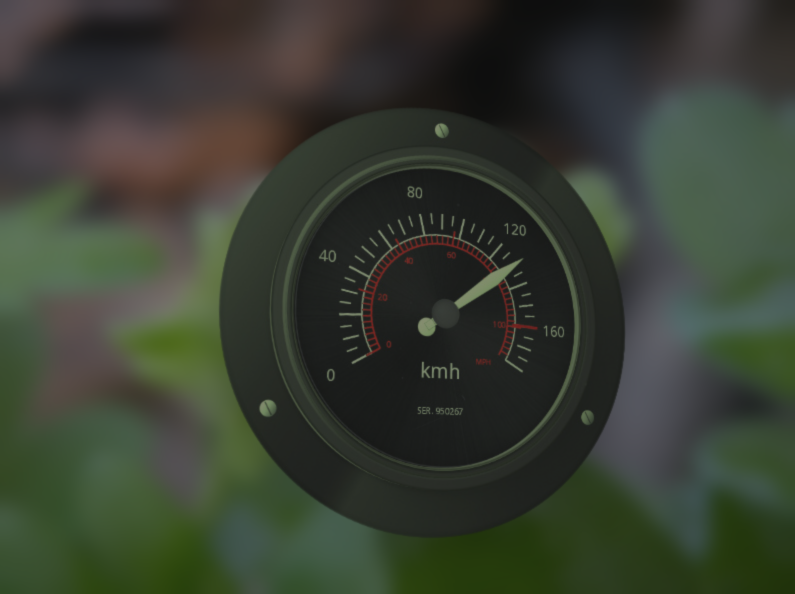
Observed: 130 km/h
